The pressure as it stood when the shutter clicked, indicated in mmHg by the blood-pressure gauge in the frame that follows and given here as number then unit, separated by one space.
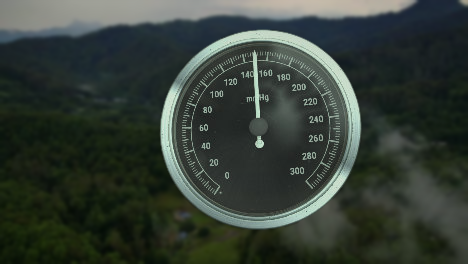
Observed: 150 mmHg
